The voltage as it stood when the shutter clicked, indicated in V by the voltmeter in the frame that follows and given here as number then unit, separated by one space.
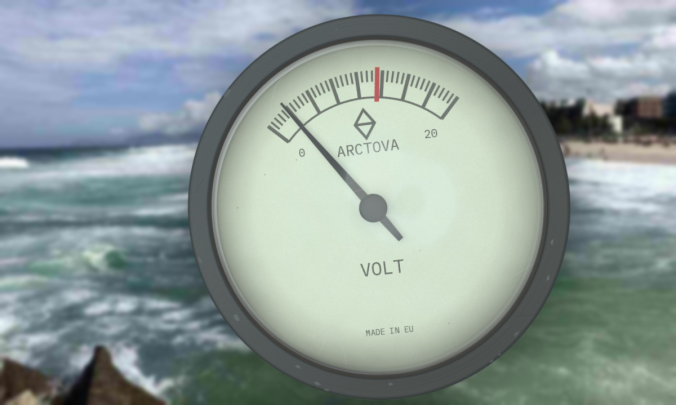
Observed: 2.5 V
